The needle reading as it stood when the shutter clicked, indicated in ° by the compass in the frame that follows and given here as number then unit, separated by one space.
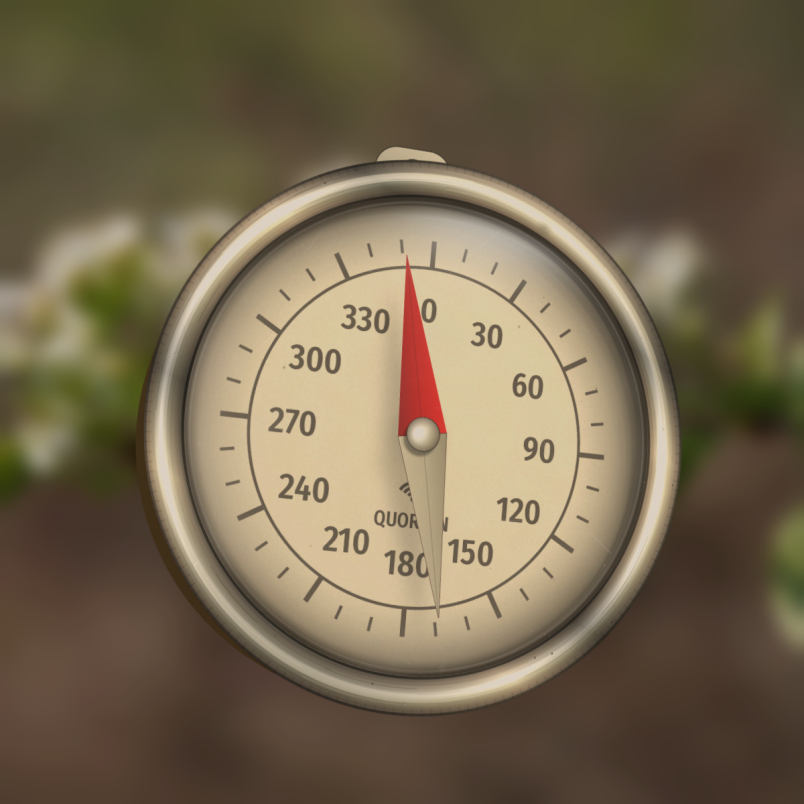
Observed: 350 °
